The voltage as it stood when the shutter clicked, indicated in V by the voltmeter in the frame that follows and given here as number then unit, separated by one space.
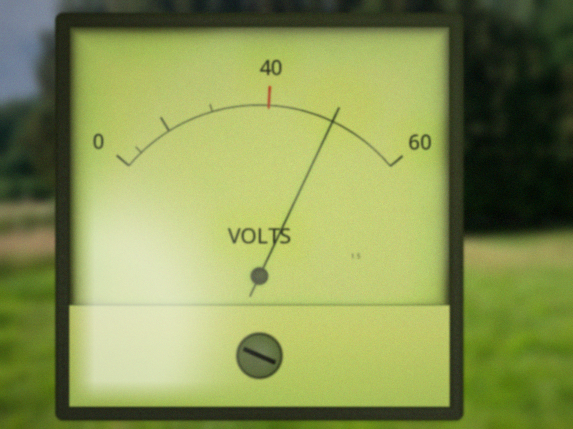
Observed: 50 V
